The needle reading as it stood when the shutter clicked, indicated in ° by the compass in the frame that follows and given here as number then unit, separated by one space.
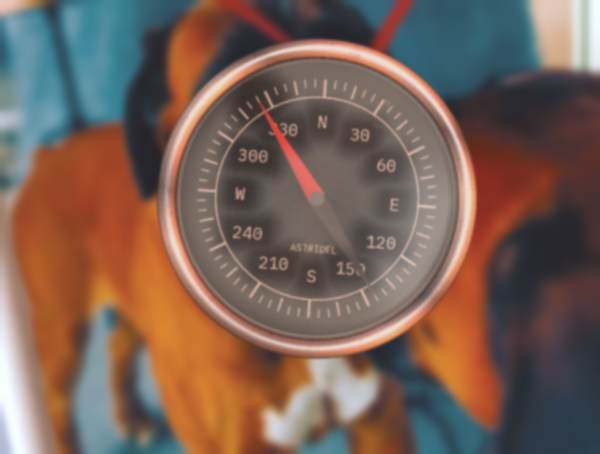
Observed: 325 °
